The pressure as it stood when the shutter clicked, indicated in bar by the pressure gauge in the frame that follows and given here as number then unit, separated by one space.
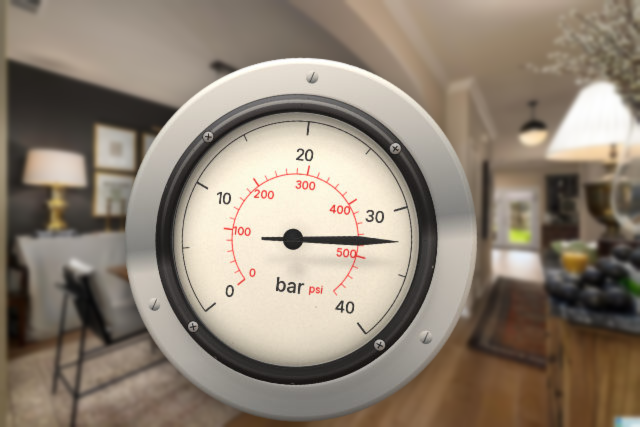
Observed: 32.5 bar
